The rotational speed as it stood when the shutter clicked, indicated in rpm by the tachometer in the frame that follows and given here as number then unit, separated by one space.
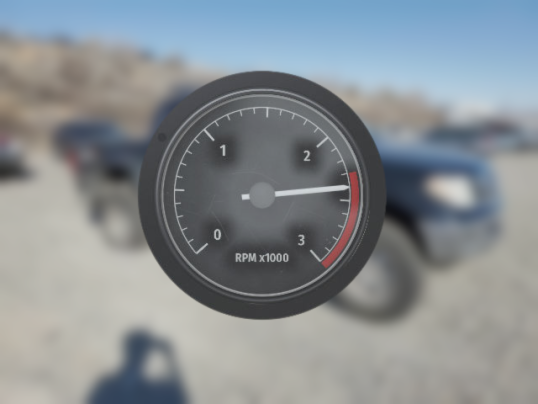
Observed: 2400 rpm
